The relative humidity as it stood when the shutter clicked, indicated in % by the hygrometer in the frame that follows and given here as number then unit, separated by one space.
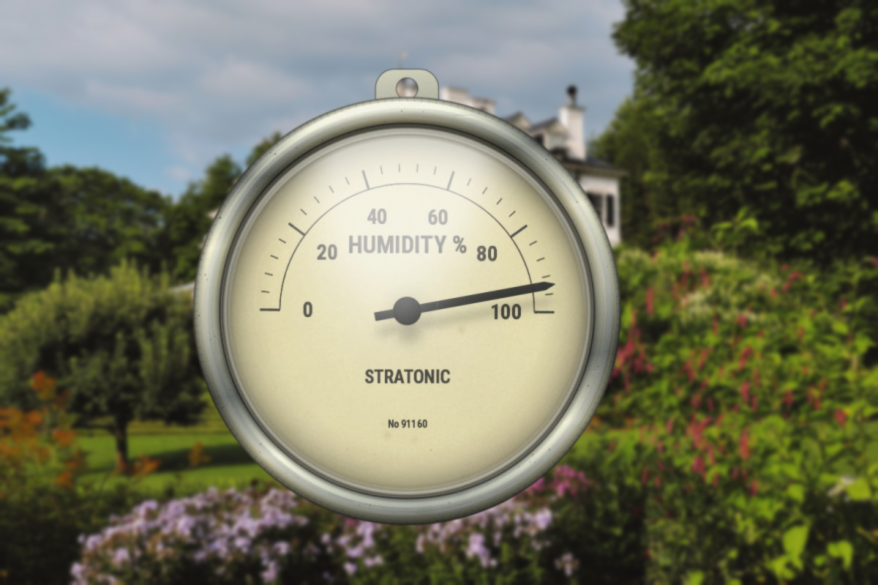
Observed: 94 %
